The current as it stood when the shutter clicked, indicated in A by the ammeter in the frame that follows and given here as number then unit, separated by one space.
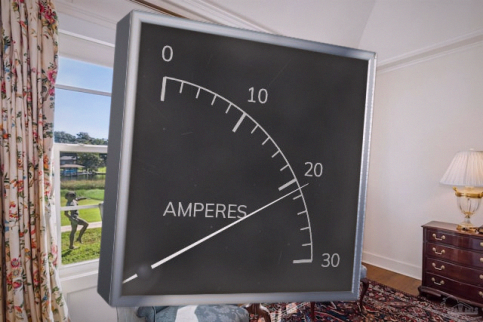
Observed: 21 A
